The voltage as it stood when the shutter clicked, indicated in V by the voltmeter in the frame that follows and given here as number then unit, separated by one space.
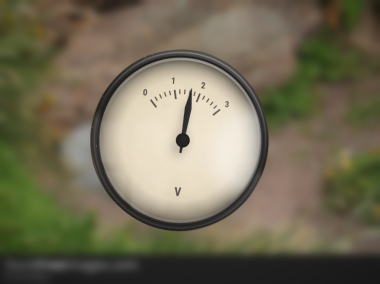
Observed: 1.6 V
